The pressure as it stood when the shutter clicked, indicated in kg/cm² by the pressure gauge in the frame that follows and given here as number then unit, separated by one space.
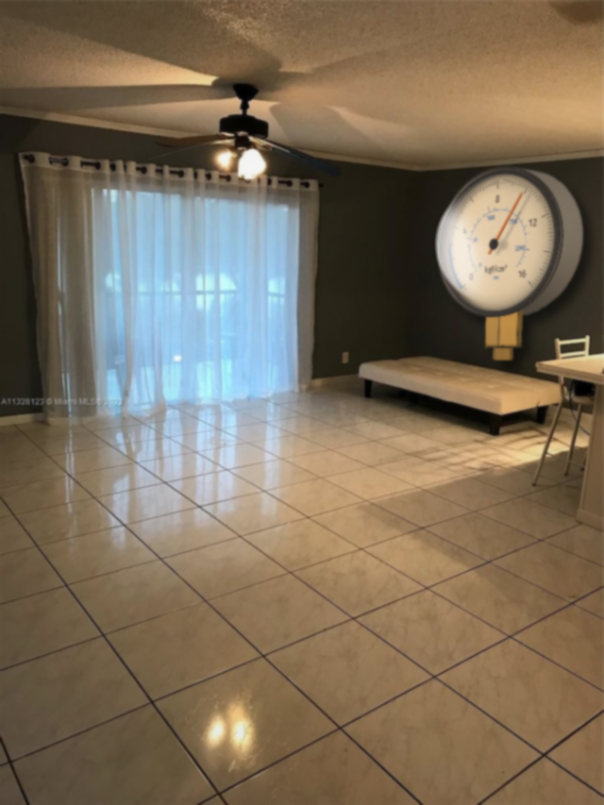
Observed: 10 kg/cm²
